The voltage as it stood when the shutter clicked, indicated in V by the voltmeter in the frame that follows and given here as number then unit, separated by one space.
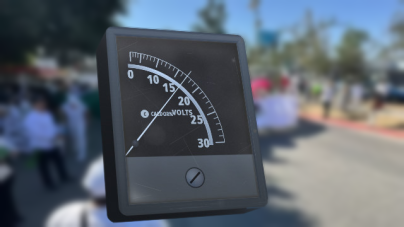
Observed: 17 V
